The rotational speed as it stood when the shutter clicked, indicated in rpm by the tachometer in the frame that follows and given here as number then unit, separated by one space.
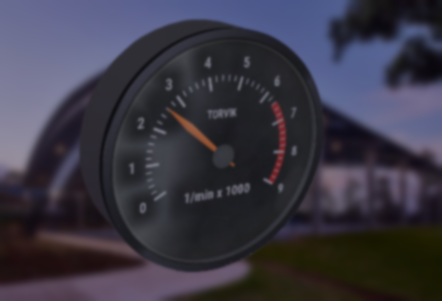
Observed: 2600 rpm
